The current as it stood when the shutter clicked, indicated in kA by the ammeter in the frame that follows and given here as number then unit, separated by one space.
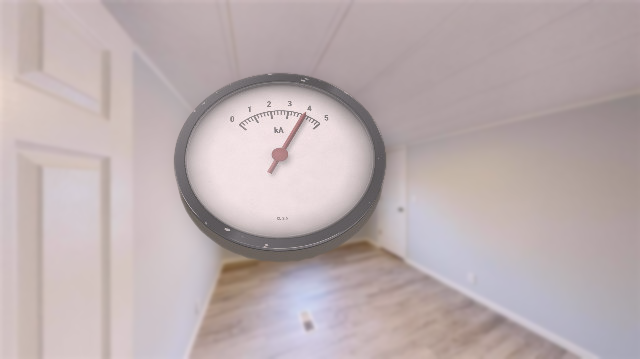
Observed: 4 kA
